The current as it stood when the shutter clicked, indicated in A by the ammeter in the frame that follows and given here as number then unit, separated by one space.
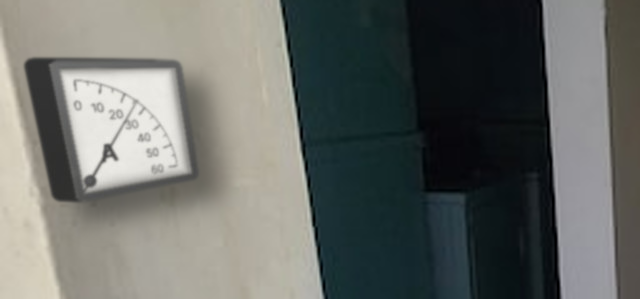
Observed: 25 A
